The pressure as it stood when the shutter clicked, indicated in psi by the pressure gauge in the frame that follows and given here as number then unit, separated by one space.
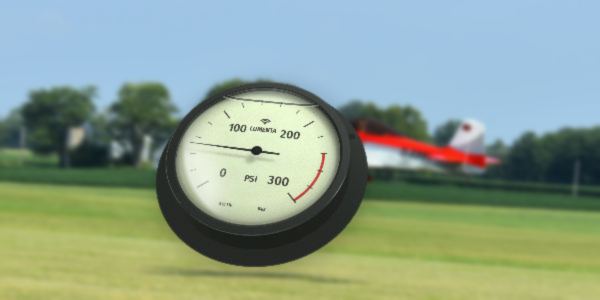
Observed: 50 psi
